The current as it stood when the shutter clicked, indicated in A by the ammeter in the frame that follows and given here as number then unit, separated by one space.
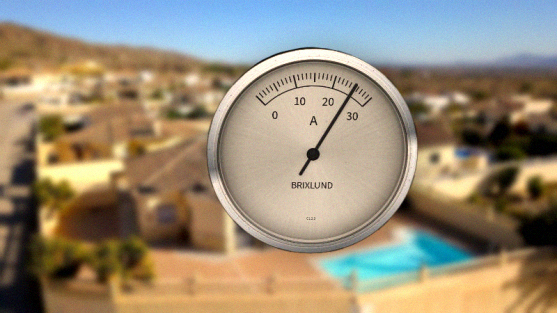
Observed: 25 A
